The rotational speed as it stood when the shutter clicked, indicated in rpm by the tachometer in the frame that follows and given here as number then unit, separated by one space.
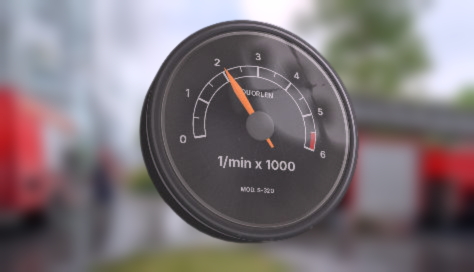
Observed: 2000 rpm
